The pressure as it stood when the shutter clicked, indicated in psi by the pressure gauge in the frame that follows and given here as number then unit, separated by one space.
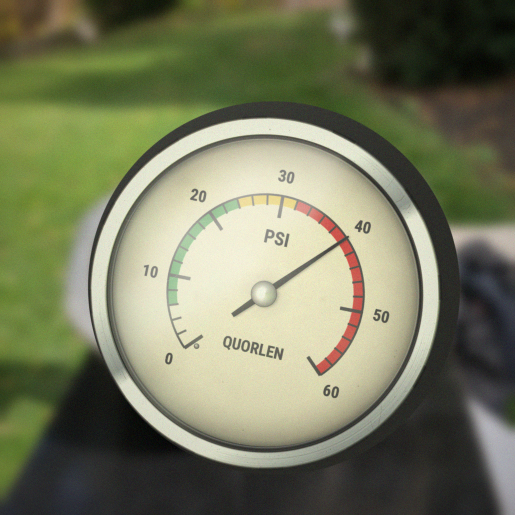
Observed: 40 psi
